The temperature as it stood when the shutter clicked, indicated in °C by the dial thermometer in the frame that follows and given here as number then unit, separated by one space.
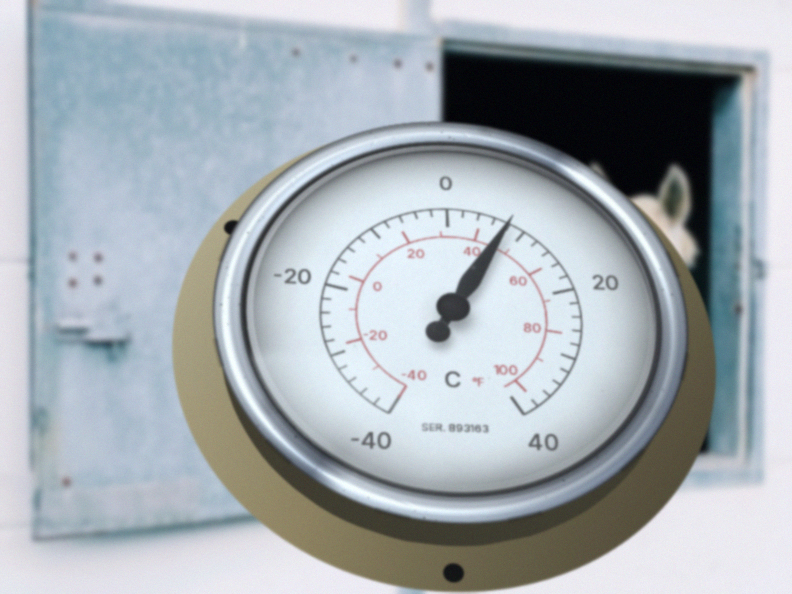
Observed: 8 °C
